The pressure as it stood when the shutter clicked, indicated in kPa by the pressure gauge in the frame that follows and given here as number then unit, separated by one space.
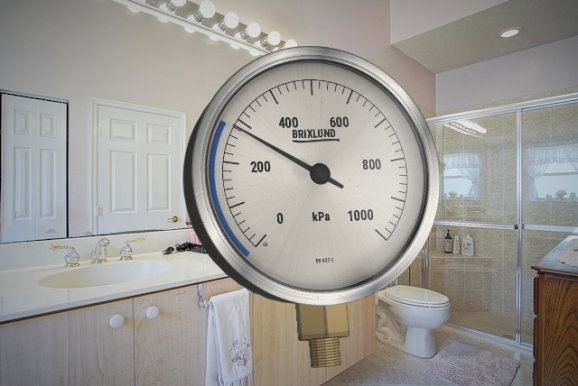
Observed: 280 kPa
